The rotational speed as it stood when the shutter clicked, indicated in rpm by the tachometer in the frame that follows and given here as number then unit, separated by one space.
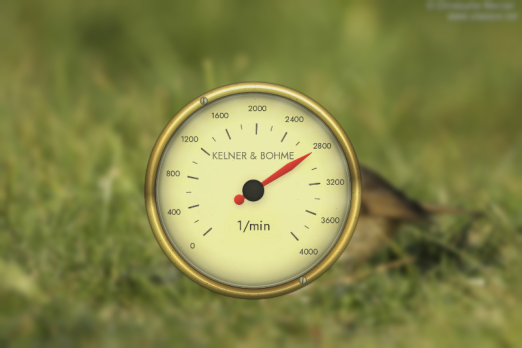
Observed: 2800 rpm
